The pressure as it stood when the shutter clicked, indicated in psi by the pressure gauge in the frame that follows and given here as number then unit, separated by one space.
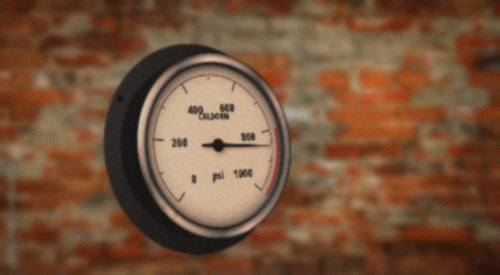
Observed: 850 psi
